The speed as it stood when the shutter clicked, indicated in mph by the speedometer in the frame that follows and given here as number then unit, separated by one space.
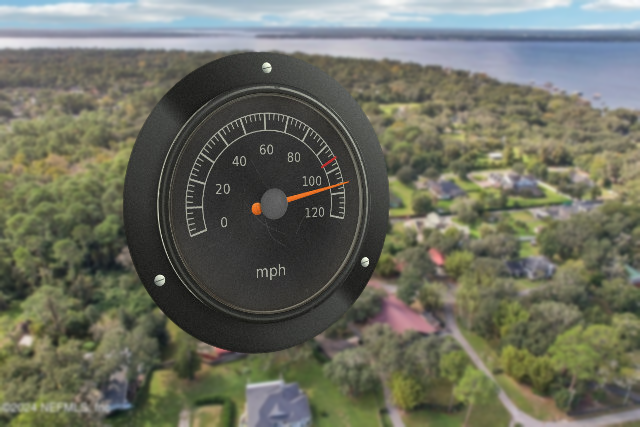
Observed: 106 mph
